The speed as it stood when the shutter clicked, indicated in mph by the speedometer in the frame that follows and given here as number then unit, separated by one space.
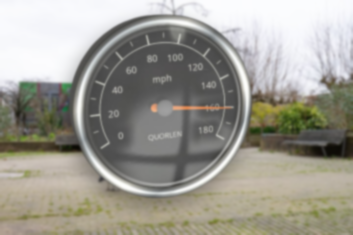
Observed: 160 mph
